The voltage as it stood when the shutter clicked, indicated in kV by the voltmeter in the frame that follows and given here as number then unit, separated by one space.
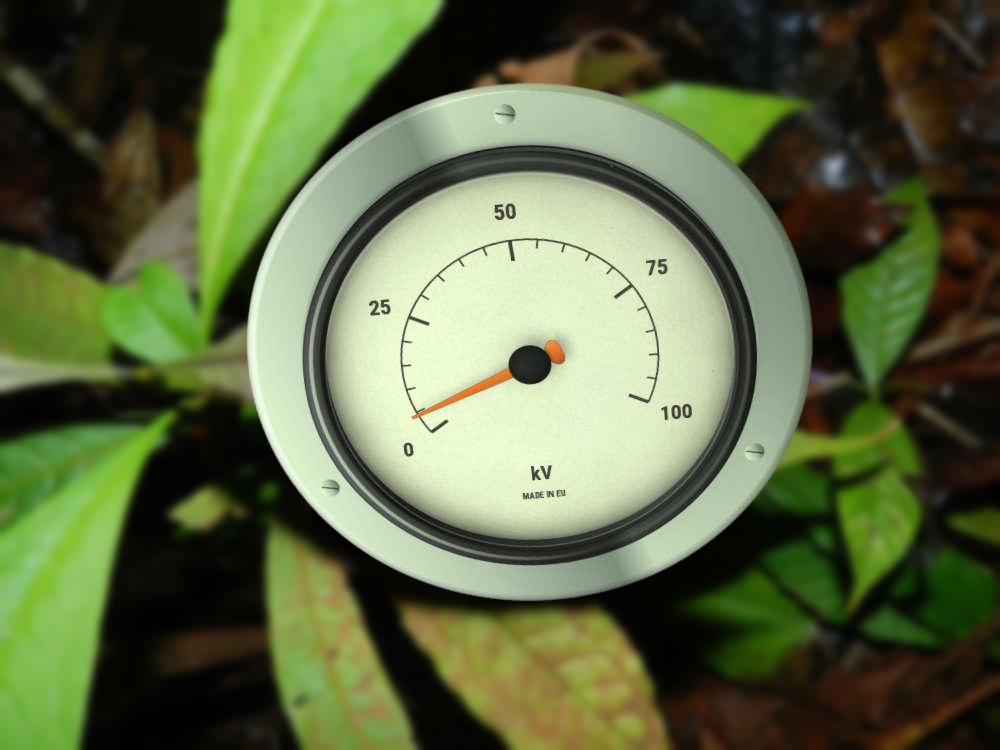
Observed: 5 kV
